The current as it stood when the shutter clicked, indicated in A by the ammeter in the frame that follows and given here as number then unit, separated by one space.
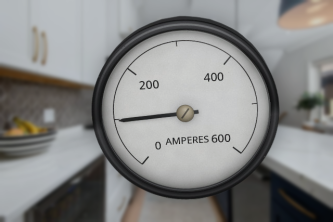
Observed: 100 A
